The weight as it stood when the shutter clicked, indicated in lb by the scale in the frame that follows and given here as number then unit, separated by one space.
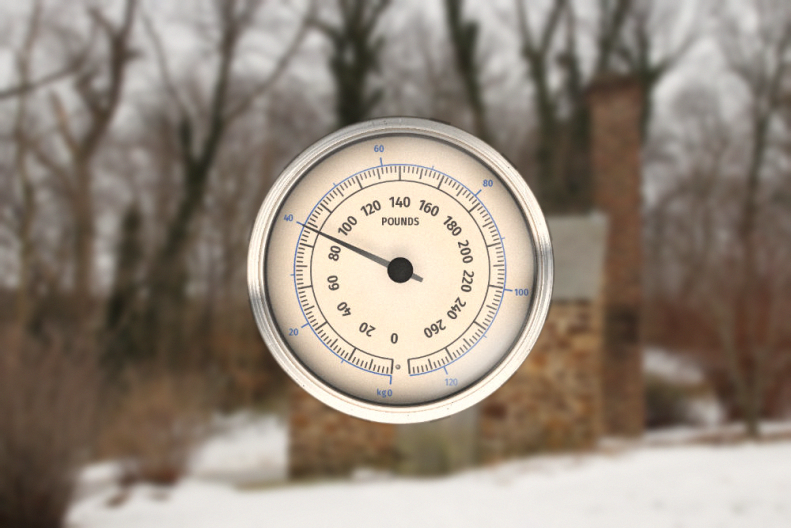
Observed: 88 lb
